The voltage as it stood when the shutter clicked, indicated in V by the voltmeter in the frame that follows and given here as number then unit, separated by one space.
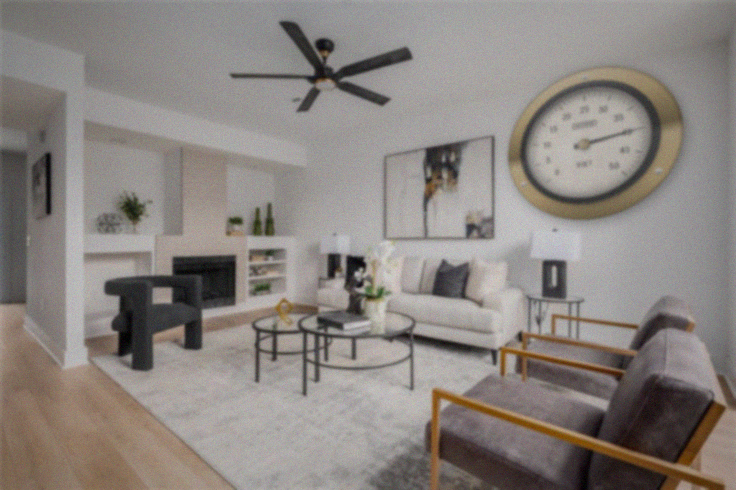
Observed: 40 V
